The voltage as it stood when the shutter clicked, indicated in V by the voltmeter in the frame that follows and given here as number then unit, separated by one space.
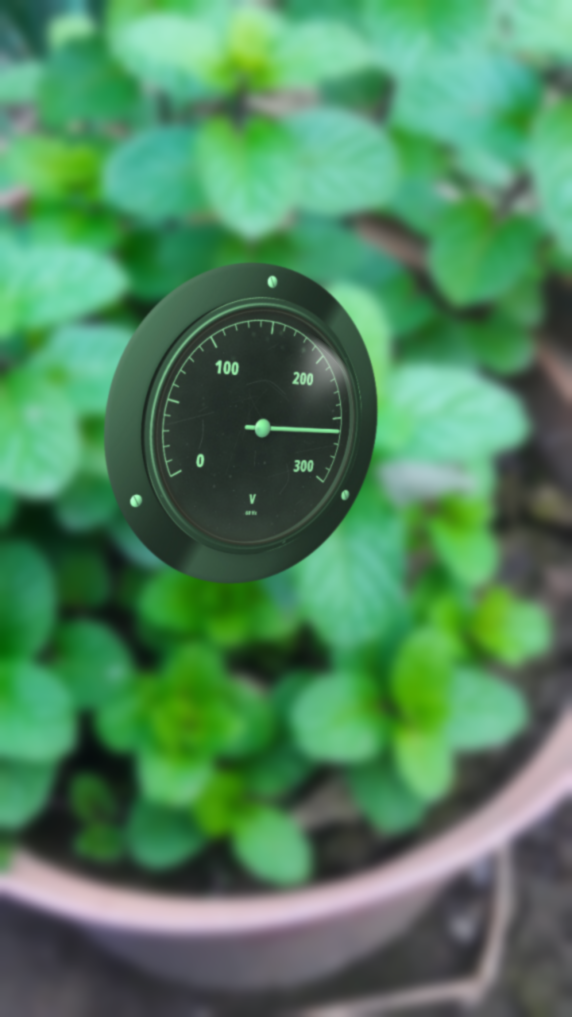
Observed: 260 V
